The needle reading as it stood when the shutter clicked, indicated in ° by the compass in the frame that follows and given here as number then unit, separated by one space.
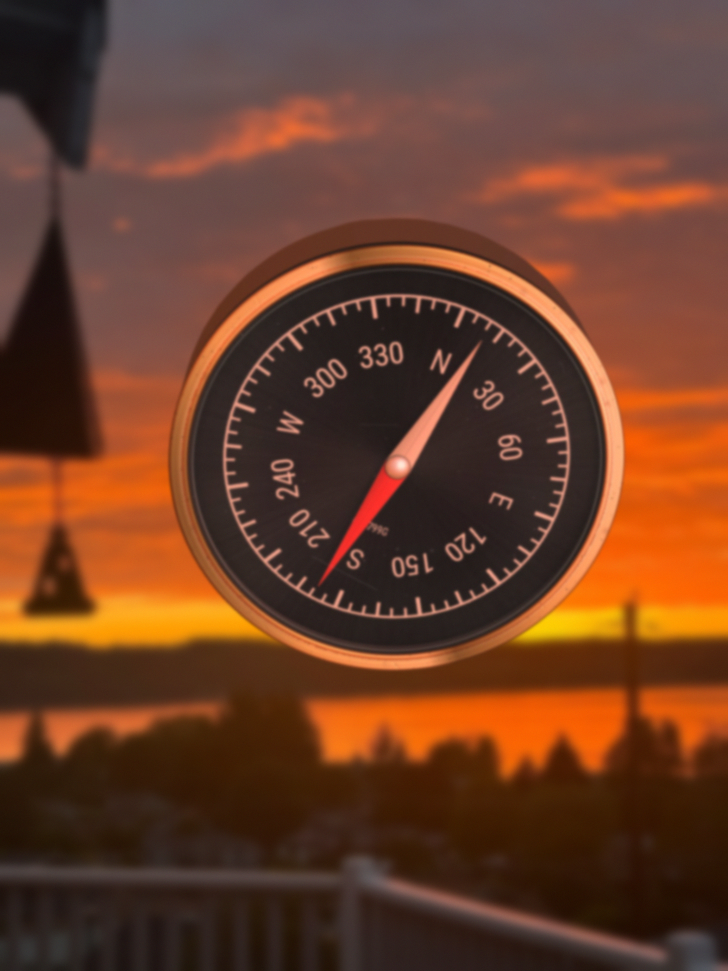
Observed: 190 °
